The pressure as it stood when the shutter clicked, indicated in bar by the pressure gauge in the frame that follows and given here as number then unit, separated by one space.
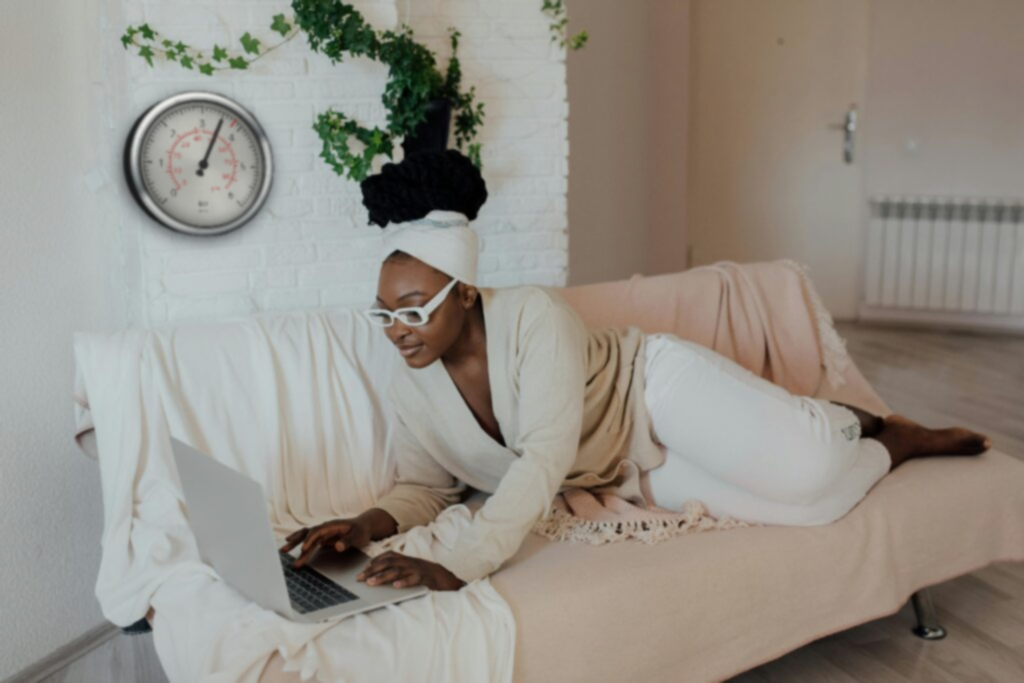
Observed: 3.5 bar
